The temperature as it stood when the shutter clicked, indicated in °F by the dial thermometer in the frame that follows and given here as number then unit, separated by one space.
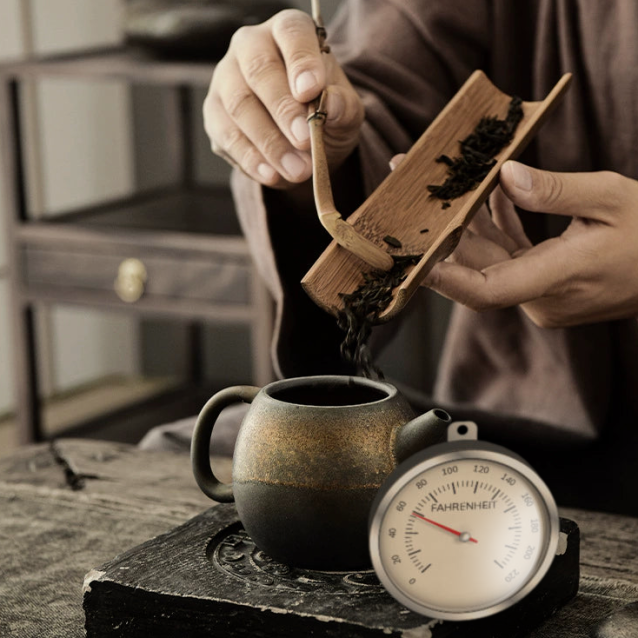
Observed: 60 °F
